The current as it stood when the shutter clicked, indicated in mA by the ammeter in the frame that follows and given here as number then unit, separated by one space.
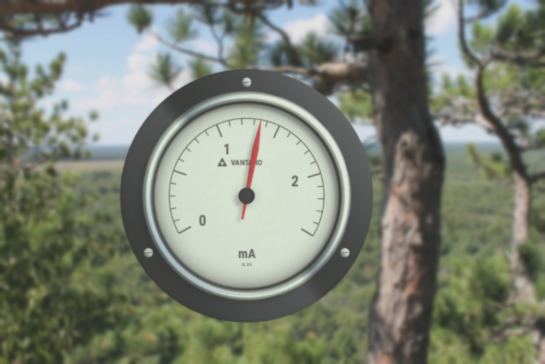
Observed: 1.35 mA
